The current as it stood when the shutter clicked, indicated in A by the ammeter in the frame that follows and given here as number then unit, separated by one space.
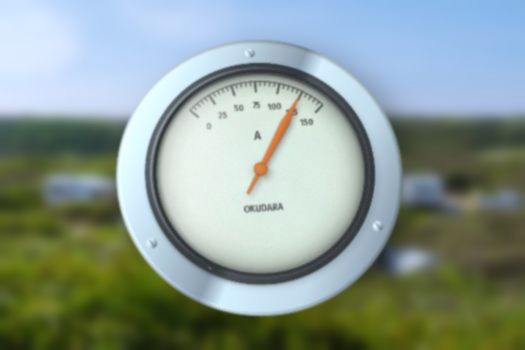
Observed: 125 A
